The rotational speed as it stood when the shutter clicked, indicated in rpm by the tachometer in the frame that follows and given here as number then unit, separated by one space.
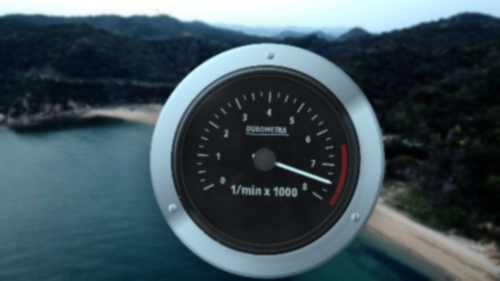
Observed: 7500 rpm
